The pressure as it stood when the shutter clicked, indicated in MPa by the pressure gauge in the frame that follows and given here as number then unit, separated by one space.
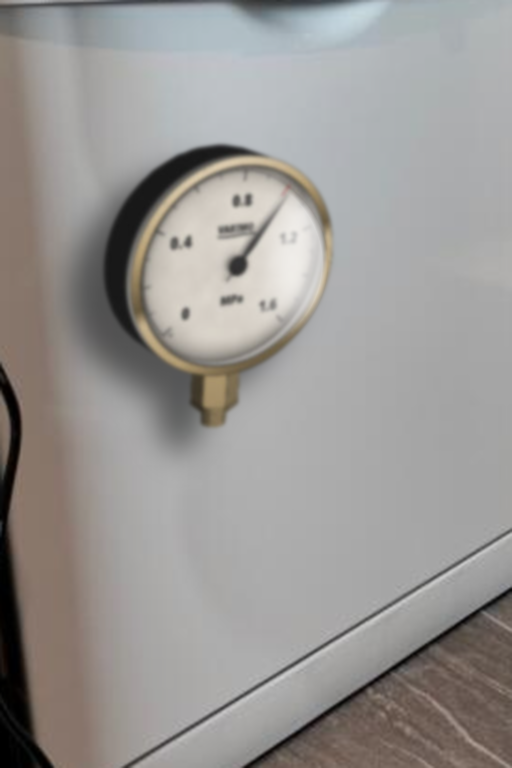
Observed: 1 MPa
